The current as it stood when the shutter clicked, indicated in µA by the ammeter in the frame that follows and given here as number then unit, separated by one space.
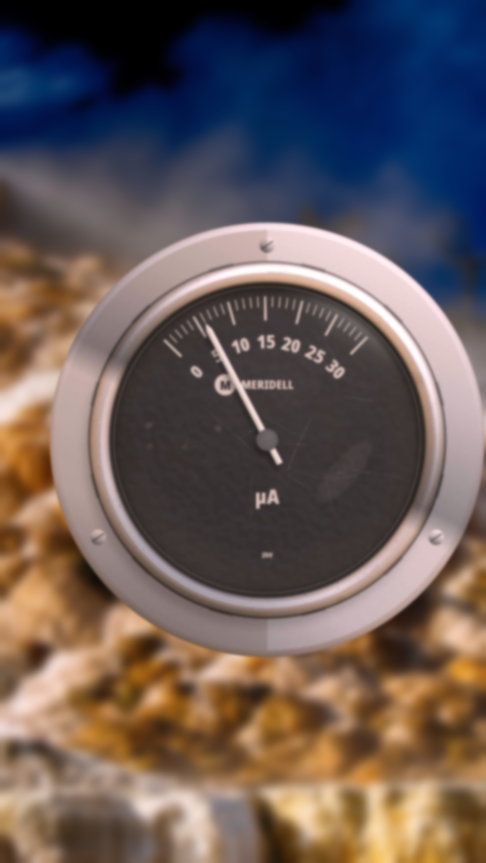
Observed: 6 µA
